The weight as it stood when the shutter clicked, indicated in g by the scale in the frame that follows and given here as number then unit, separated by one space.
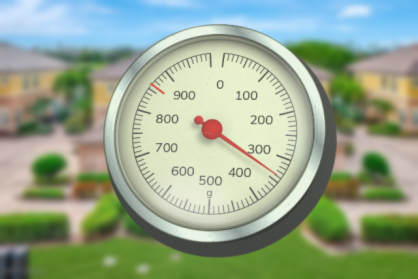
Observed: 340 g
